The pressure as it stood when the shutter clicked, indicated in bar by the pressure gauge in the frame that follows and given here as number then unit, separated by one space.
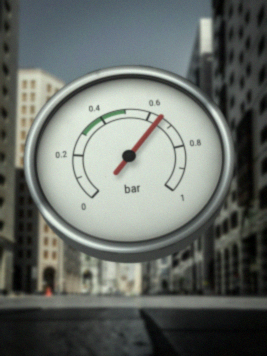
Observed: 0.65 bar
